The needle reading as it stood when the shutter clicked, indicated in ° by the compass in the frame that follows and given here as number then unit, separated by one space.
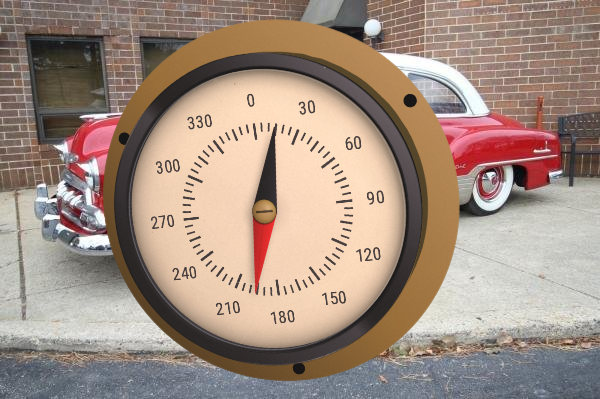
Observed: 195 °
